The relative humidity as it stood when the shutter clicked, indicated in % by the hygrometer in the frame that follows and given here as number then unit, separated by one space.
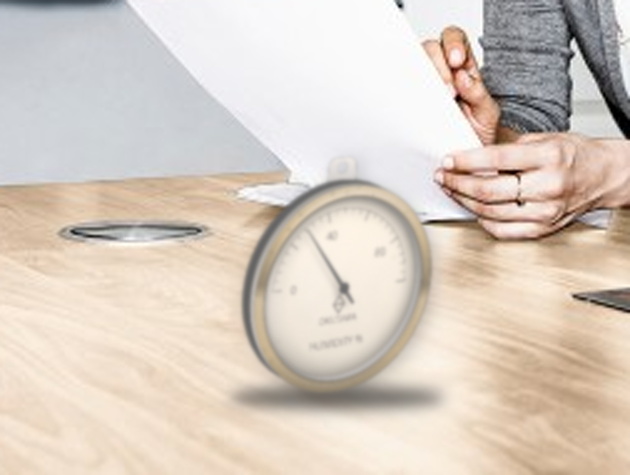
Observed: 28 %
